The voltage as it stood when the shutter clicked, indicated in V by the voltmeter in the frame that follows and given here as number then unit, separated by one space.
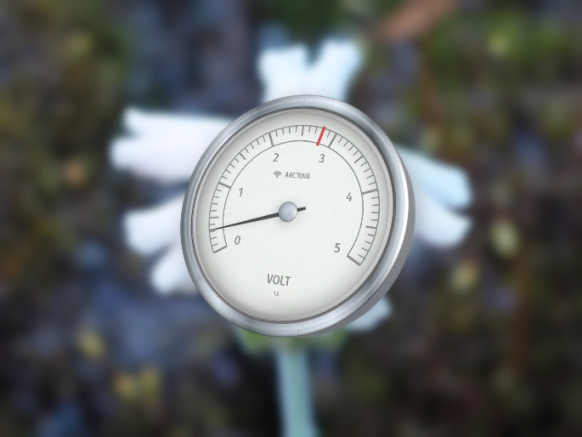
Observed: 0.3 V
